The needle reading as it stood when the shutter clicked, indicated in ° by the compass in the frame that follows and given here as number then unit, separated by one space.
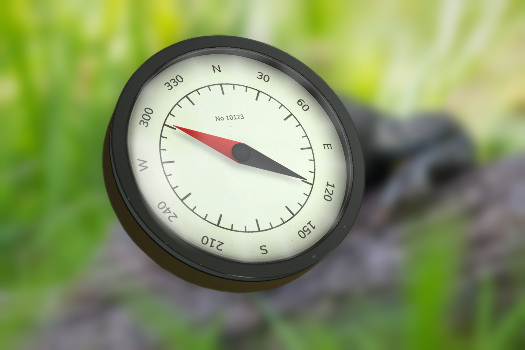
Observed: 300 °
